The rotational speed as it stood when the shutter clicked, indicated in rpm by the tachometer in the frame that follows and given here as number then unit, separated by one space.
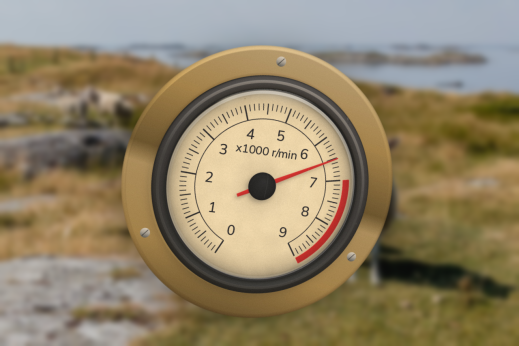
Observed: 6500 rpm
